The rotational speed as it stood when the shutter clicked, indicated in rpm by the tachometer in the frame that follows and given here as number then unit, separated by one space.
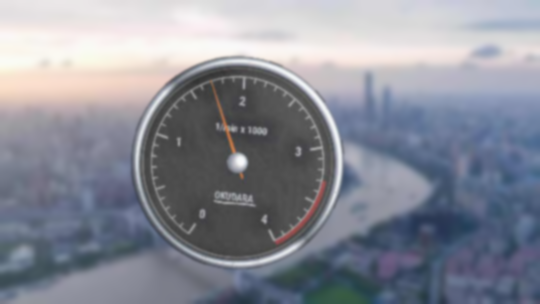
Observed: 1700 rpm
